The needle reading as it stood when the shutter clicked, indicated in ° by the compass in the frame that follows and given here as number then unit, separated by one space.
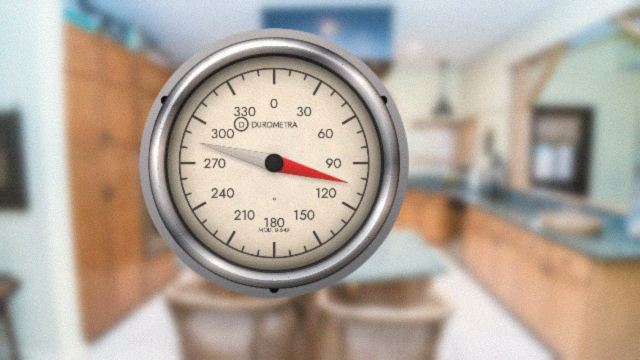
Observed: 105 °
